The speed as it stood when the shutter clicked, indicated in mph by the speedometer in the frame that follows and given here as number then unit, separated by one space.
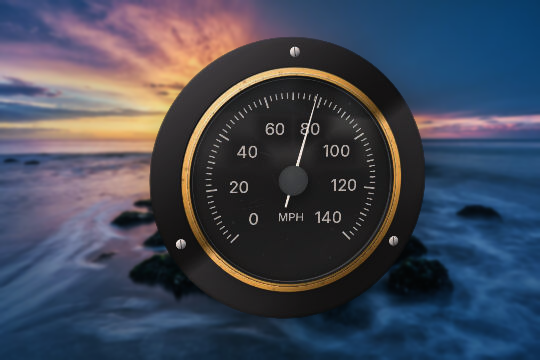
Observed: 78 mph
